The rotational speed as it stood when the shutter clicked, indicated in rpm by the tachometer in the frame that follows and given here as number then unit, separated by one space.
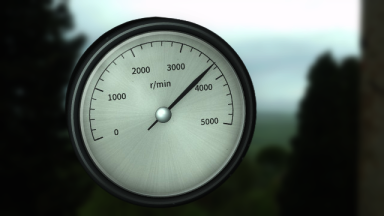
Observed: 3700 rpm
